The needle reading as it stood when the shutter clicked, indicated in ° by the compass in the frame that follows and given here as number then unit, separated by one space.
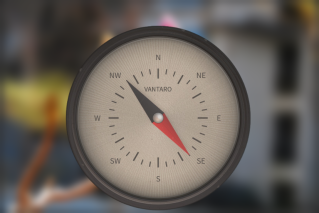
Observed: 140 °
